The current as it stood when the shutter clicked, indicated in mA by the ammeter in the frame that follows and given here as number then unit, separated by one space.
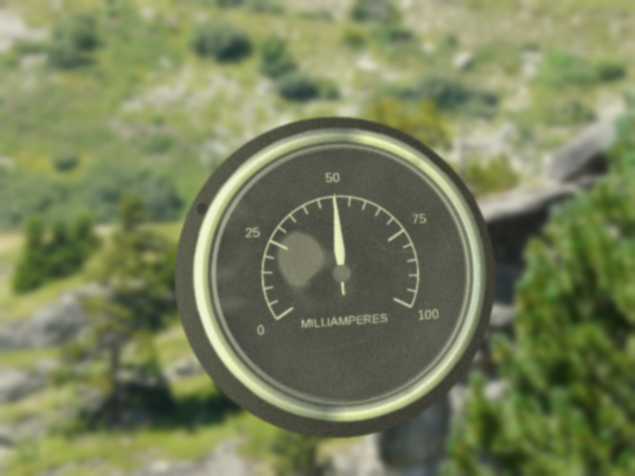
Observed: 50 mA
